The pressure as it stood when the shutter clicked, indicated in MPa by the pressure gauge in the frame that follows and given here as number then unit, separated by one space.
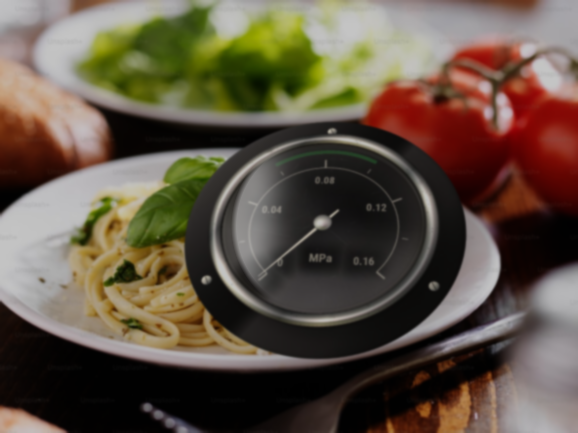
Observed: 0 MPa
